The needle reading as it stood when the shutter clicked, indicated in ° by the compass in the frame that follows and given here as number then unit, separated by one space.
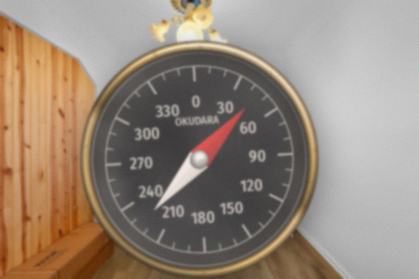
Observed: 45 °
